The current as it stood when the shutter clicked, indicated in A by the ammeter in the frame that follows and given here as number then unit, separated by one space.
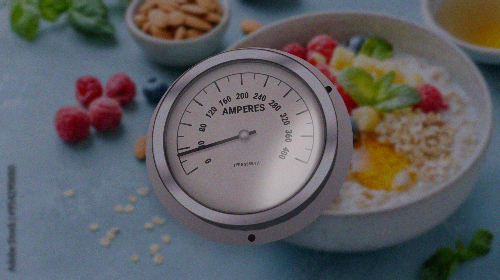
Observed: 30 A
